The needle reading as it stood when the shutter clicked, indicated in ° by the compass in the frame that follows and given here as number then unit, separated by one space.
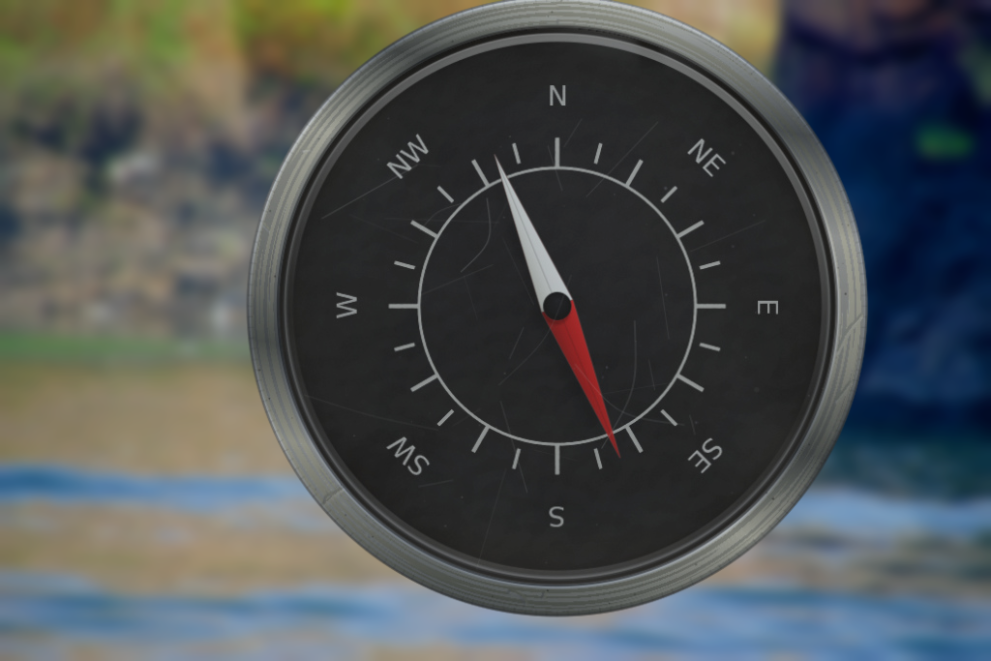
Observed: 157.5 °
